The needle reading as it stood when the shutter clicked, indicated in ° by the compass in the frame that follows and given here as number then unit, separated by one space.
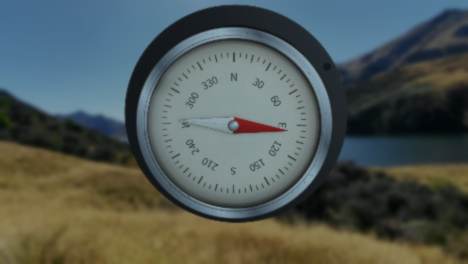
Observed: 95 °
